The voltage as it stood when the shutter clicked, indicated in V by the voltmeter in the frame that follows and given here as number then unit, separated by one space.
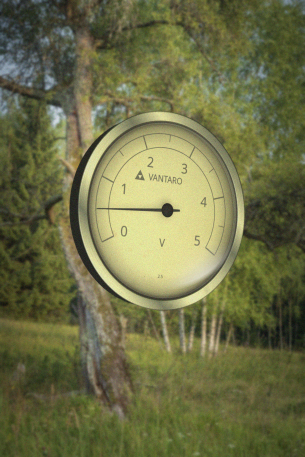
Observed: 0.5 V
